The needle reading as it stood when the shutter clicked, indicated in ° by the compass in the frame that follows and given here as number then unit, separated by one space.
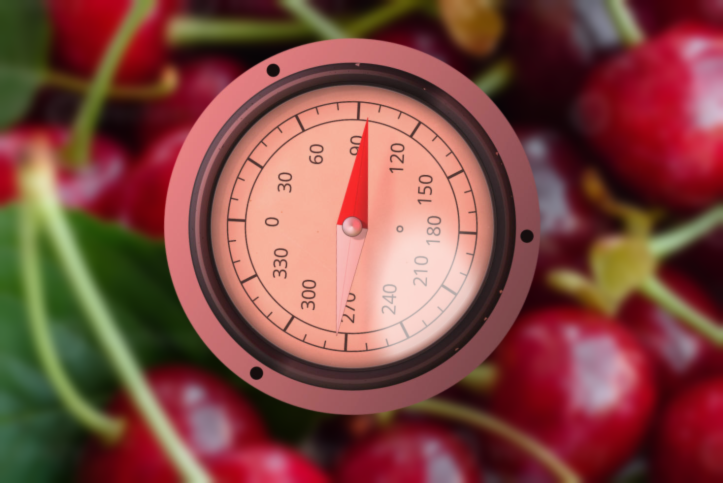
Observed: 95 °
